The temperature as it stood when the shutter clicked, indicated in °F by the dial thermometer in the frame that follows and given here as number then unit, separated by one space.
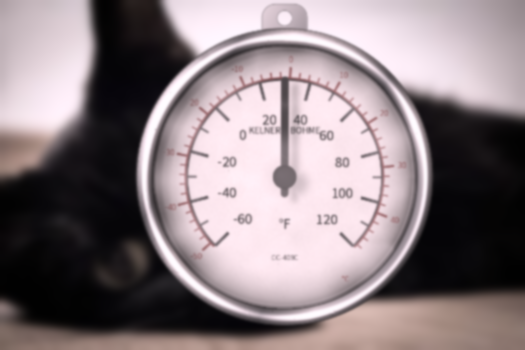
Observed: 30 °F
